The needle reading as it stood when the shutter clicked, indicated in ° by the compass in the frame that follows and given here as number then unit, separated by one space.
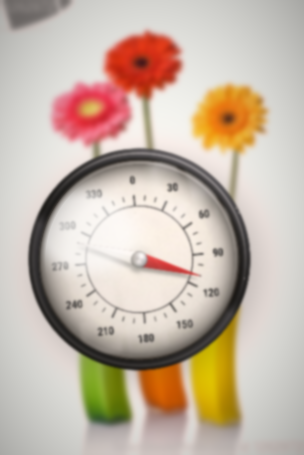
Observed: 110 °
